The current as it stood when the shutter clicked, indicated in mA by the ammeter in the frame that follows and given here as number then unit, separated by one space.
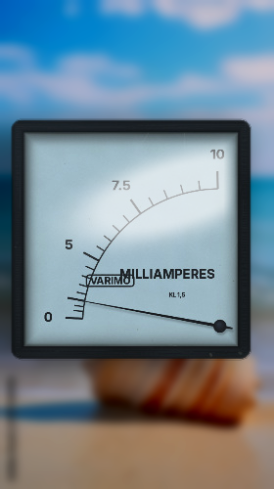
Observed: 2.5 mA
